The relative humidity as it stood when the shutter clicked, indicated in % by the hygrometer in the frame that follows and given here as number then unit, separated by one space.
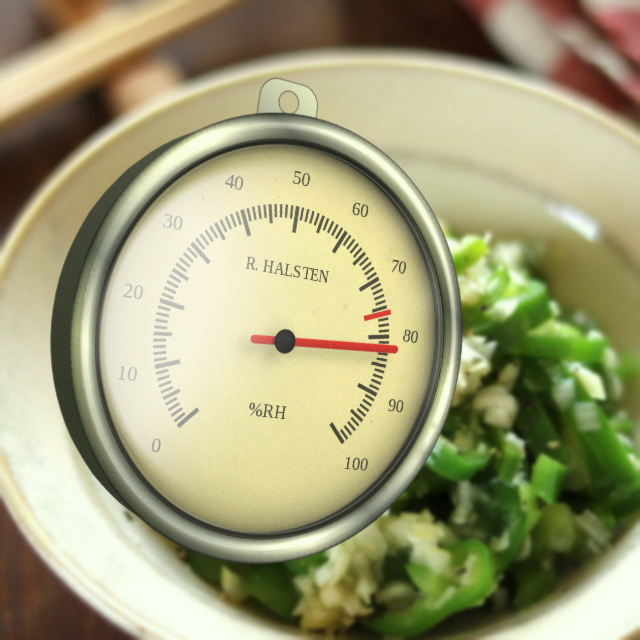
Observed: 82 %
